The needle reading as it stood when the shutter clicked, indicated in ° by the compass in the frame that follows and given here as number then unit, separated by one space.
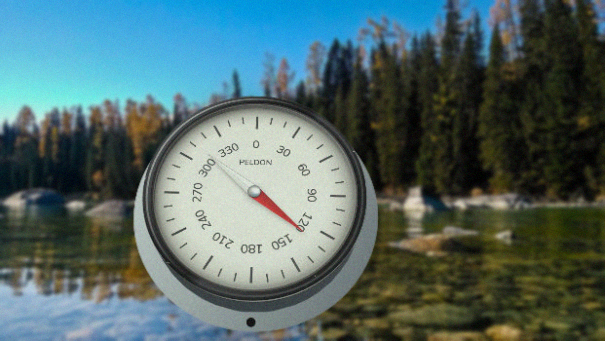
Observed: 130 °
